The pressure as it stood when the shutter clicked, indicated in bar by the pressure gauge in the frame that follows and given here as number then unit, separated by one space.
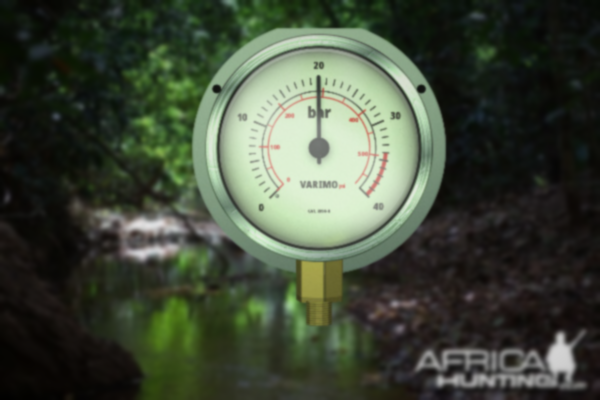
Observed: 20 bar
